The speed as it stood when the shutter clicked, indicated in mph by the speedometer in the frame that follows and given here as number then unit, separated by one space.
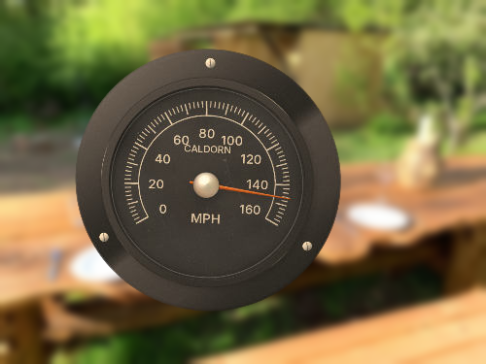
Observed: 146 mph
